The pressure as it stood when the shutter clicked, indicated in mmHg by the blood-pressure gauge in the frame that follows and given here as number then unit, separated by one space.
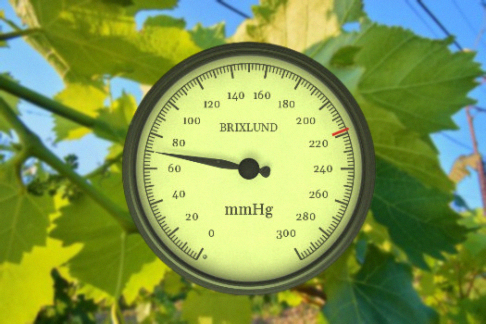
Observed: 70 mmHg
